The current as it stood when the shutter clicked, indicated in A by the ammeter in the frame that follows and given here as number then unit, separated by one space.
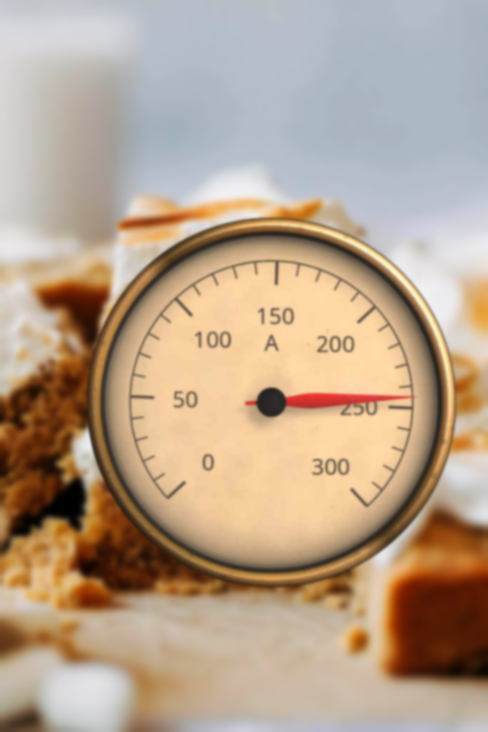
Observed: 245 A
